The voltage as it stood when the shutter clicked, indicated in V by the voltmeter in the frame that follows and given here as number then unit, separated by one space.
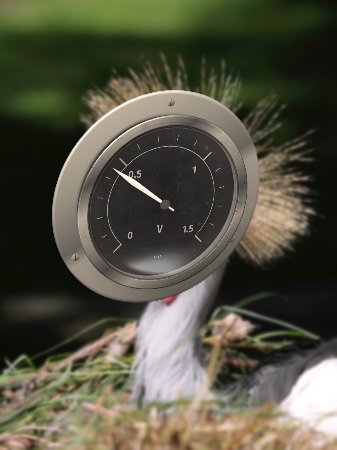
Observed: 0.45 V
